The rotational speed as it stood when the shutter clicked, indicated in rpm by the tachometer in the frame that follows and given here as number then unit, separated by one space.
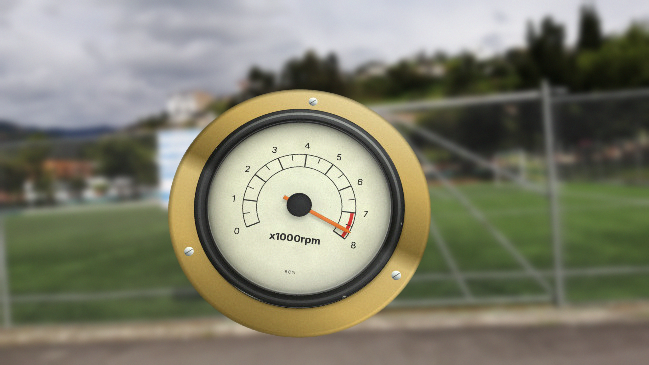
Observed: 7750 rpm
